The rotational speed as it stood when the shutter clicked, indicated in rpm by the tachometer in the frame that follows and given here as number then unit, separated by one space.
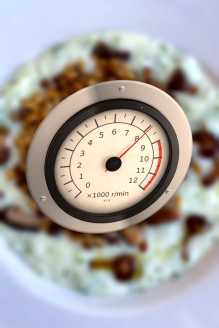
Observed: 8000 rpm
